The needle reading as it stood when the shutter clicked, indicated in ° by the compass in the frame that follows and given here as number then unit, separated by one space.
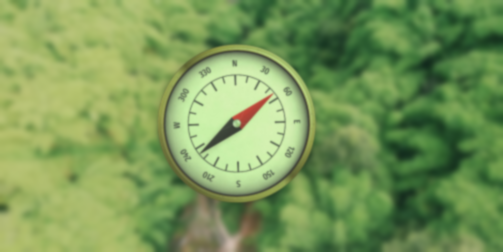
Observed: 52.5 °
